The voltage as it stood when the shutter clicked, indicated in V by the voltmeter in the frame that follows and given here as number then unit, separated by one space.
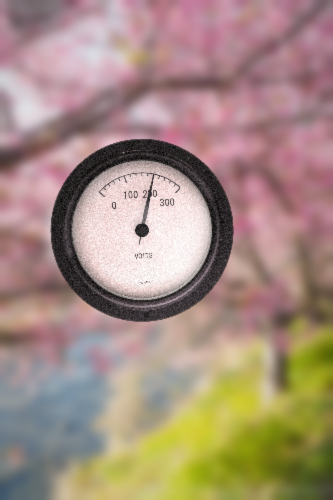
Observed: 200 V
